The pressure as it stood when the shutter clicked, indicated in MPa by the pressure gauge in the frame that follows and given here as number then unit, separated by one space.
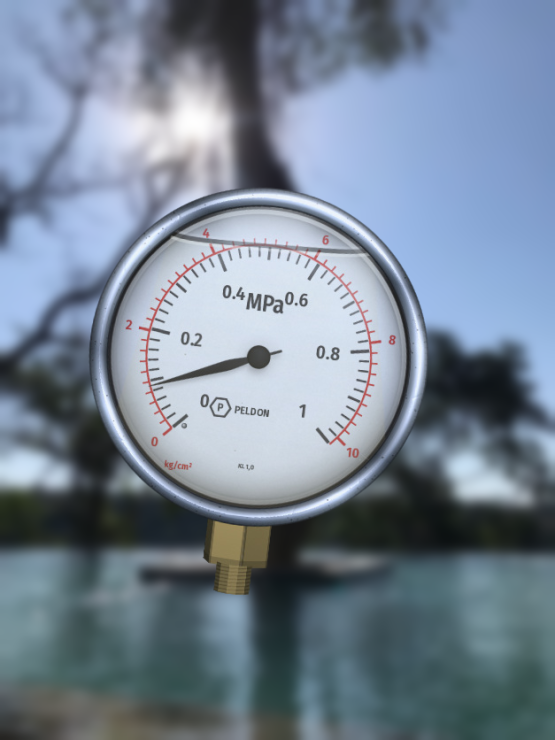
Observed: 0.09 MPa
